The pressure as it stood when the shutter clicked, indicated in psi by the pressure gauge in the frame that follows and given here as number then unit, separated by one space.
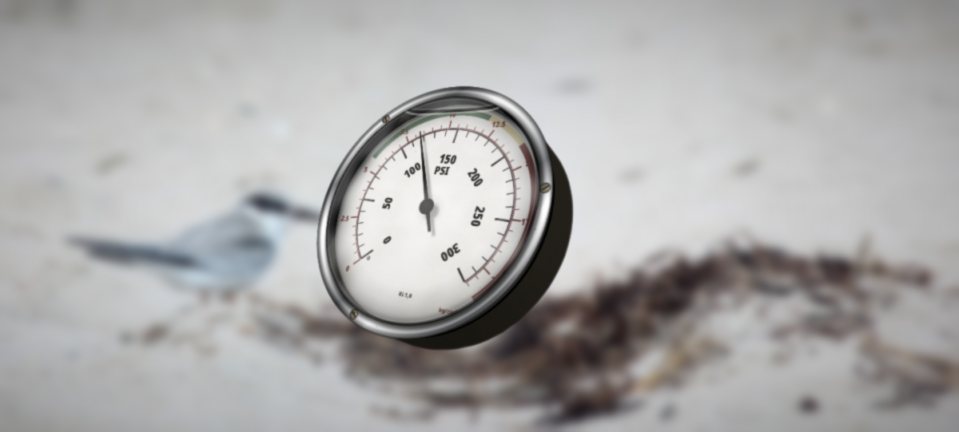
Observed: 120 psi
